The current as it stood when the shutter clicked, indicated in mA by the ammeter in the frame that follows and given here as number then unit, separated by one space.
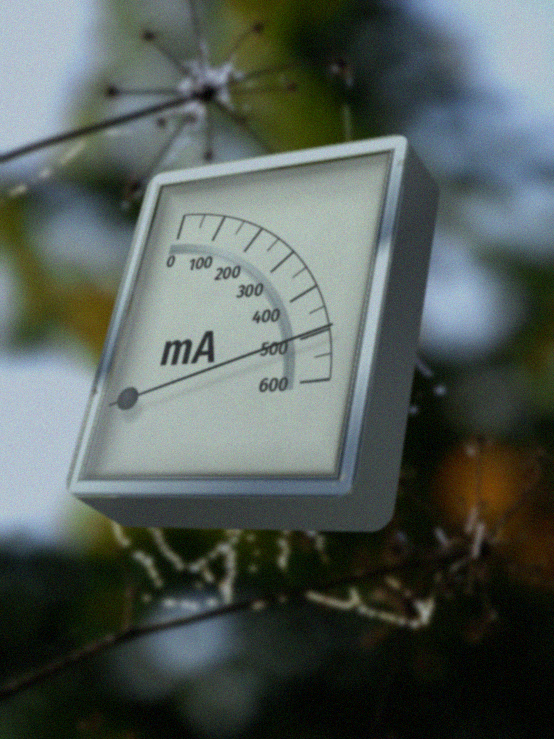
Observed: 500 mA
